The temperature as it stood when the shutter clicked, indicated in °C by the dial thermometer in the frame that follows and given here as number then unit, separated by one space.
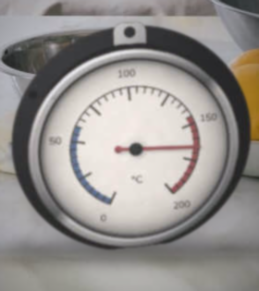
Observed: 165 °C
